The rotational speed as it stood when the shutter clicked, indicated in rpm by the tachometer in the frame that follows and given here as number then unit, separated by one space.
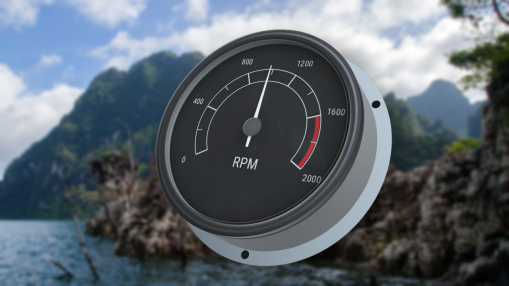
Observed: 1000 rpm
